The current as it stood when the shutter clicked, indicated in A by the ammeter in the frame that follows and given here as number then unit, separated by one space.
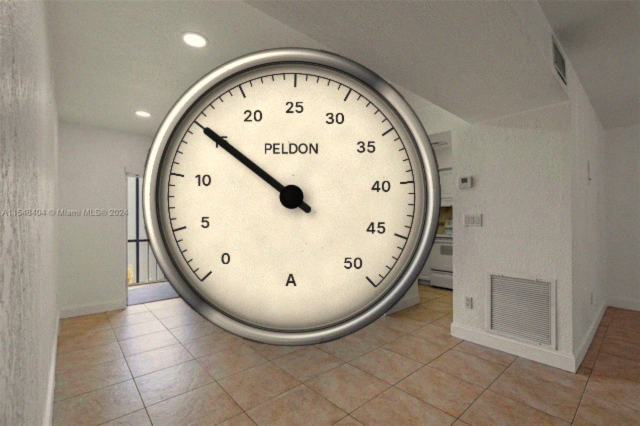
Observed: 15 A
